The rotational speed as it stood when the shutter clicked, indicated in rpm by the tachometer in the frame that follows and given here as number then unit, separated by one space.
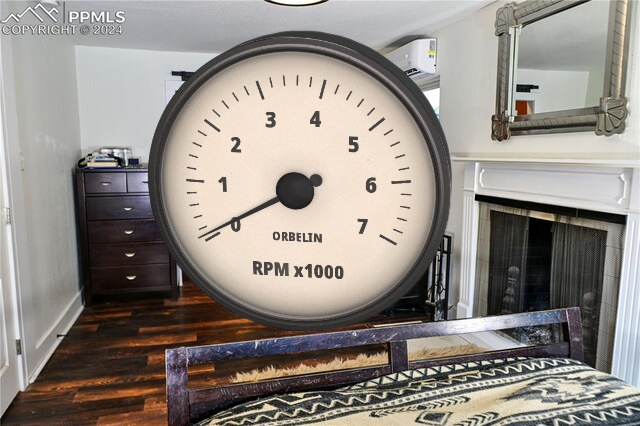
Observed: 100 rpm
